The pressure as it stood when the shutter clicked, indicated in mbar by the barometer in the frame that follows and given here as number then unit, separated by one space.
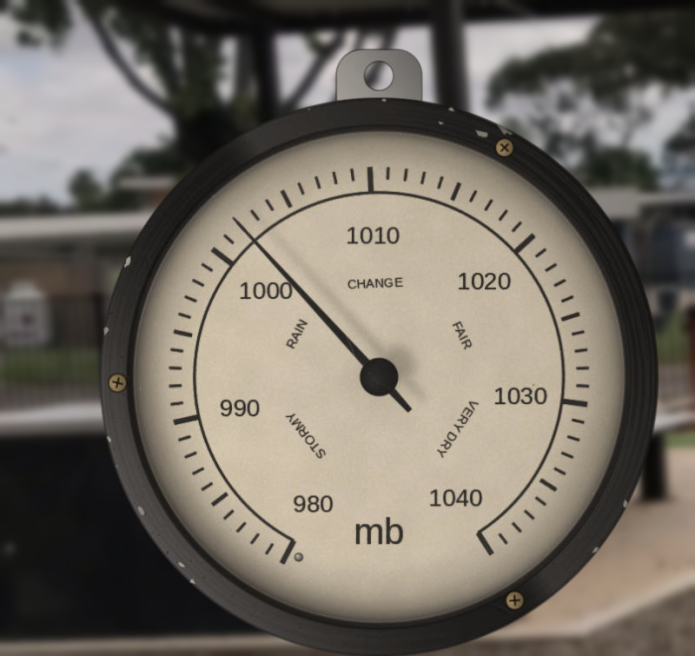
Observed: 1002 mbar
